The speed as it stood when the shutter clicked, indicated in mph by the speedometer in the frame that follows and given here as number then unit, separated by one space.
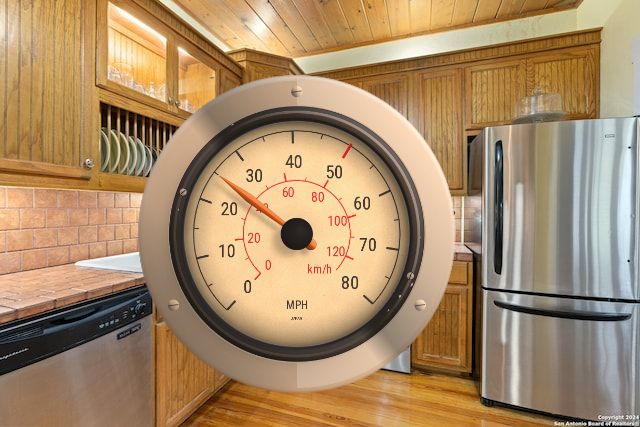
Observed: 25 mph
